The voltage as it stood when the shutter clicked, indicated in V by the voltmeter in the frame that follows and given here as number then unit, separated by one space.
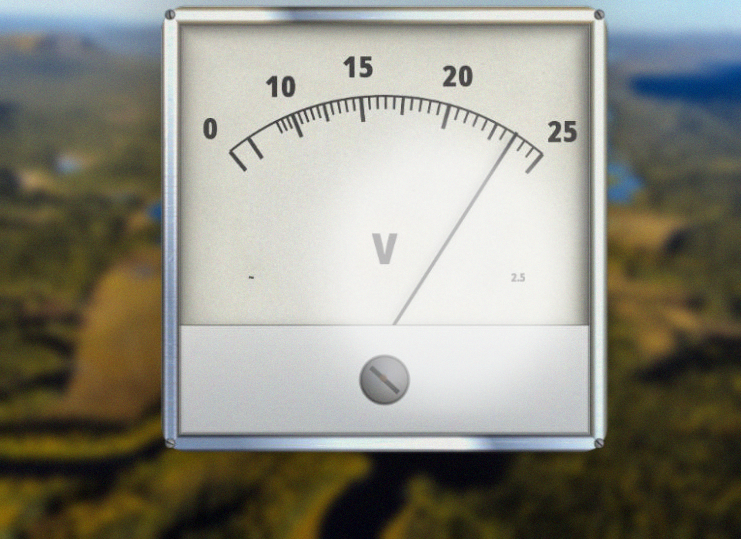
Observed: 23.5 V
